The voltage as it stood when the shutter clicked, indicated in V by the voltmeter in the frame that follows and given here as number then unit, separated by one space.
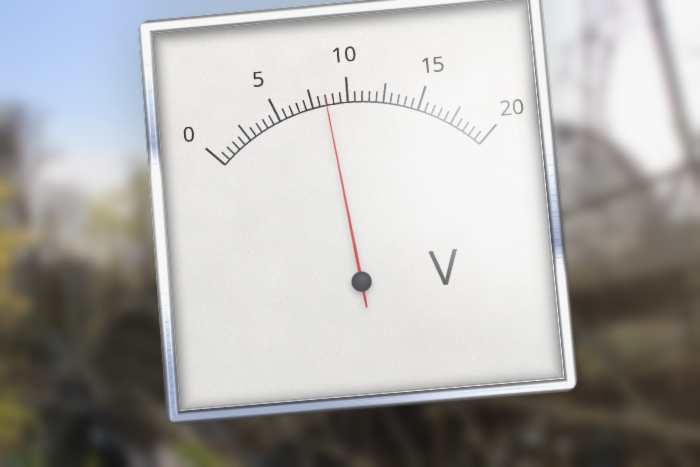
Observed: 8.5 V
